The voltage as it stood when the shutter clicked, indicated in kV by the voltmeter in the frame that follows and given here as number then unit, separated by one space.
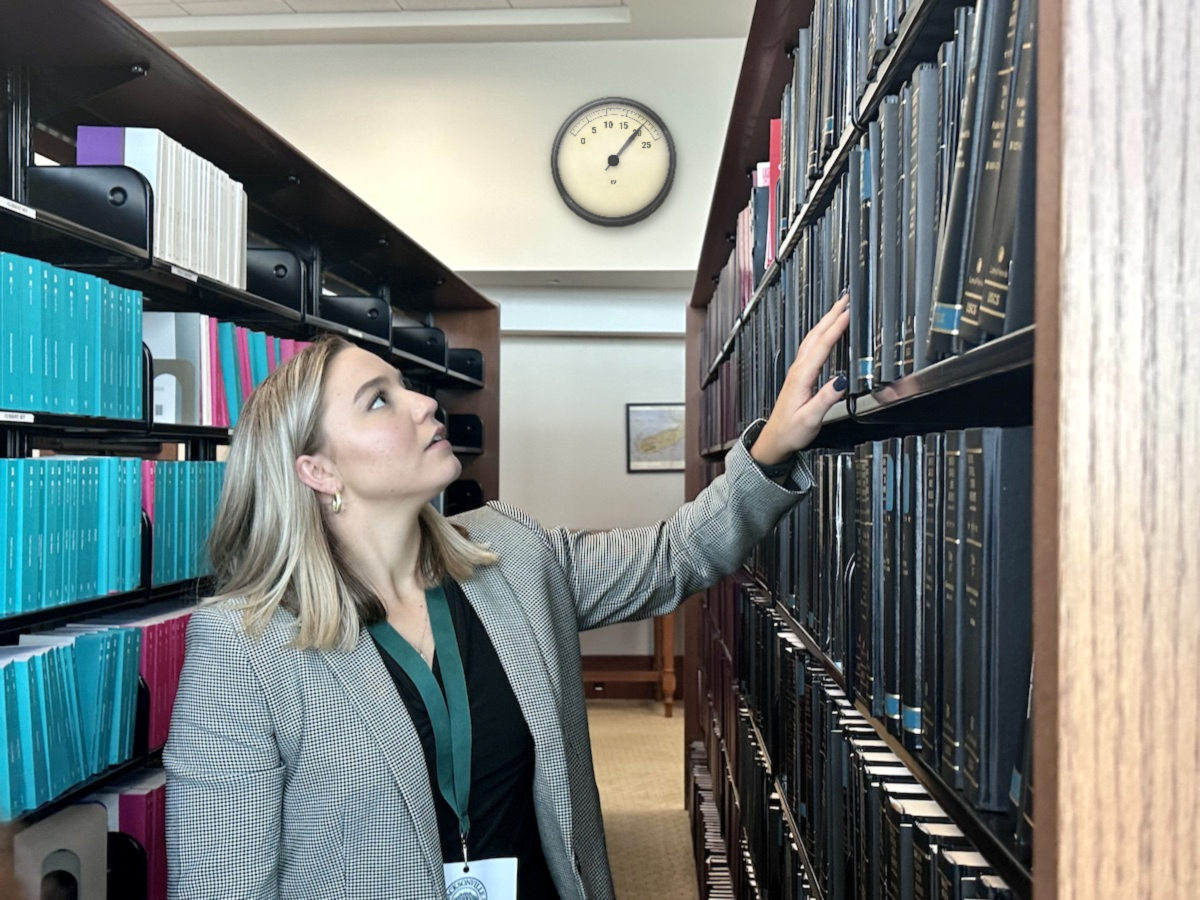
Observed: 20 kV
